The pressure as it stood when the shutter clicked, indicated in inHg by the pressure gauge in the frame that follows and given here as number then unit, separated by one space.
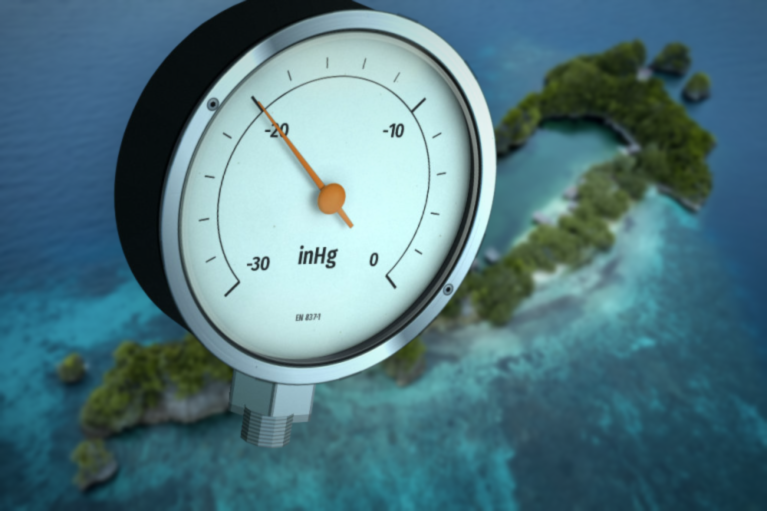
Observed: -20 inHg
